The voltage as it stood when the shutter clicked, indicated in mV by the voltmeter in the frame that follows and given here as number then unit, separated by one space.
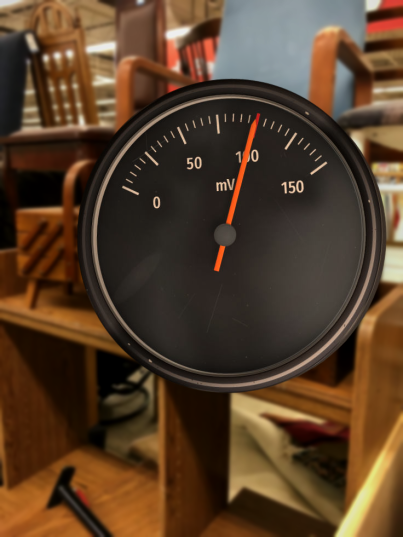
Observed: 100 mV
